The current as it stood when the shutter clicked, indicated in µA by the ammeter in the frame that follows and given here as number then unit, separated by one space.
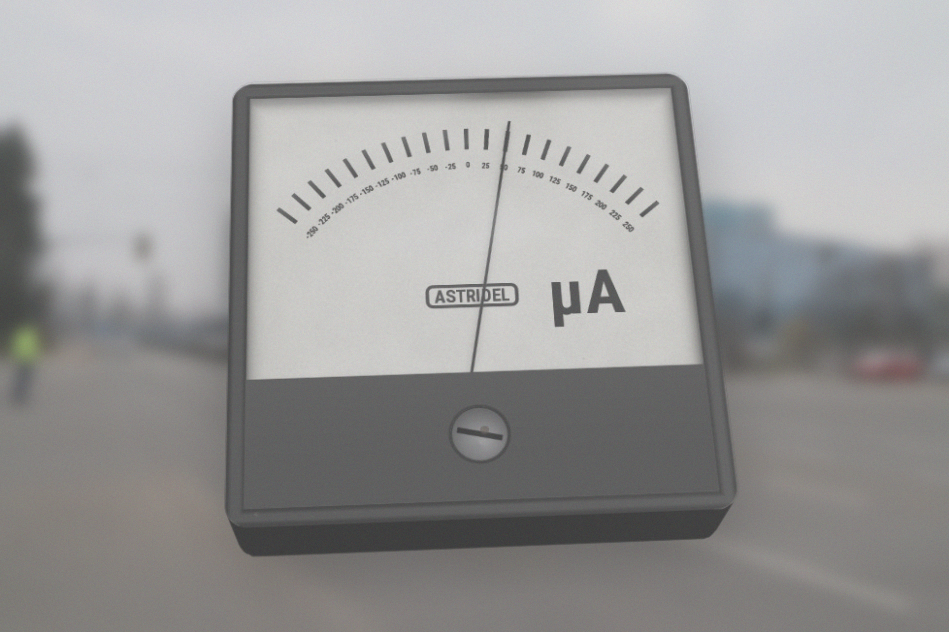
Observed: 50 µA
